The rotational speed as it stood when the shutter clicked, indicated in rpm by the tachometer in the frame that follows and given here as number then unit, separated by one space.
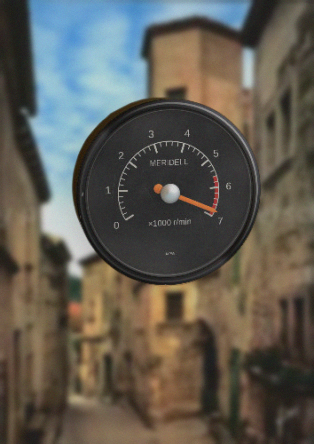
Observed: 6800 rpm
